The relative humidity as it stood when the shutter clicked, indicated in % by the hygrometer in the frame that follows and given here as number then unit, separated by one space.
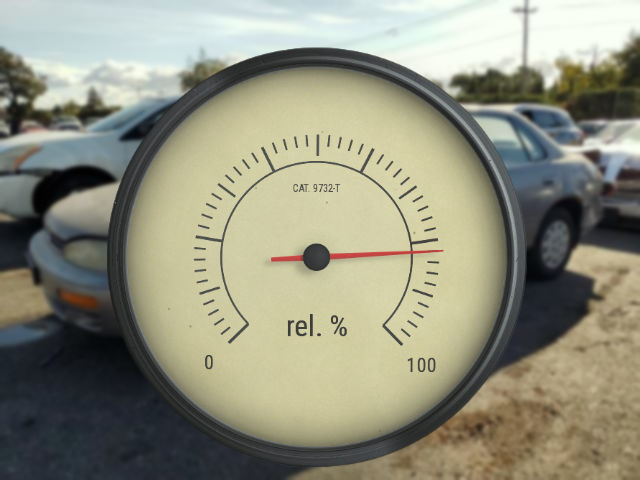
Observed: 82 %
